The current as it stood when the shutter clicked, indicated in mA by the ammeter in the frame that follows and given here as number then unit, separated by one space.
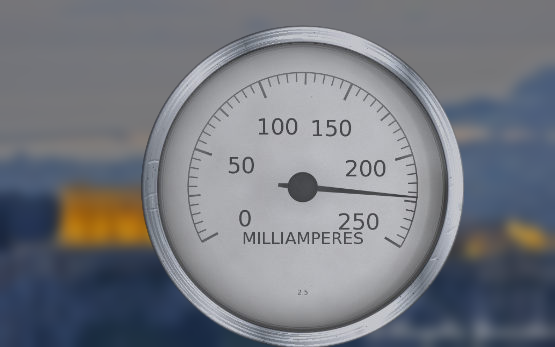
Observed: 222.5 mA
